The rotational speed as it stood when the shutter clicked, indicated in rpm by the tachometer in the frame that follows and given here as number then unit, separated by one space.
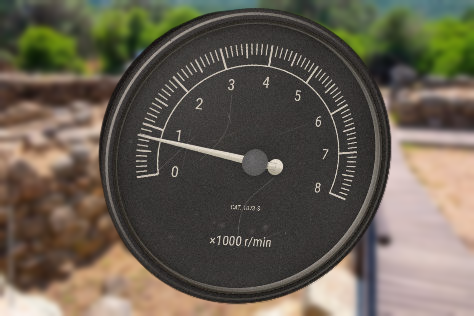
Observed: 800 rpm
